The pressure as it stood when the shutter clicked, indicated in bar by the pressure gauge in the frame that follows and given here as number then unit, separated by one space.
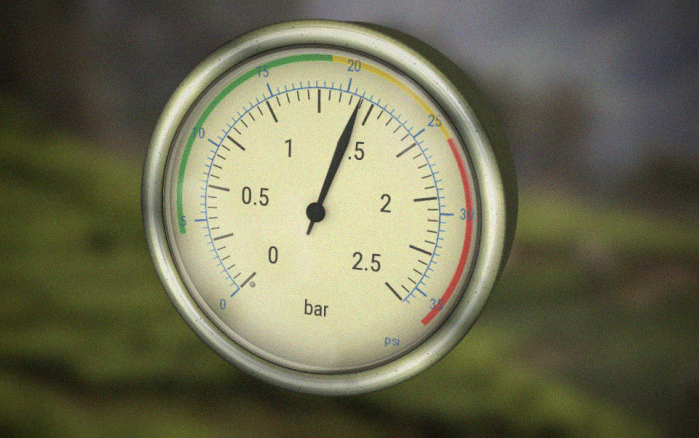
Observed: 1.45 bar
